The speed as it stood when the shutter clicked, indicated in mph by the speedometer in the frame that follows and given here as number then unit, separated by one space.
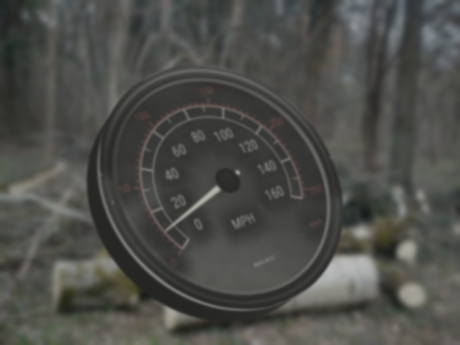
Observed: 10 mph
